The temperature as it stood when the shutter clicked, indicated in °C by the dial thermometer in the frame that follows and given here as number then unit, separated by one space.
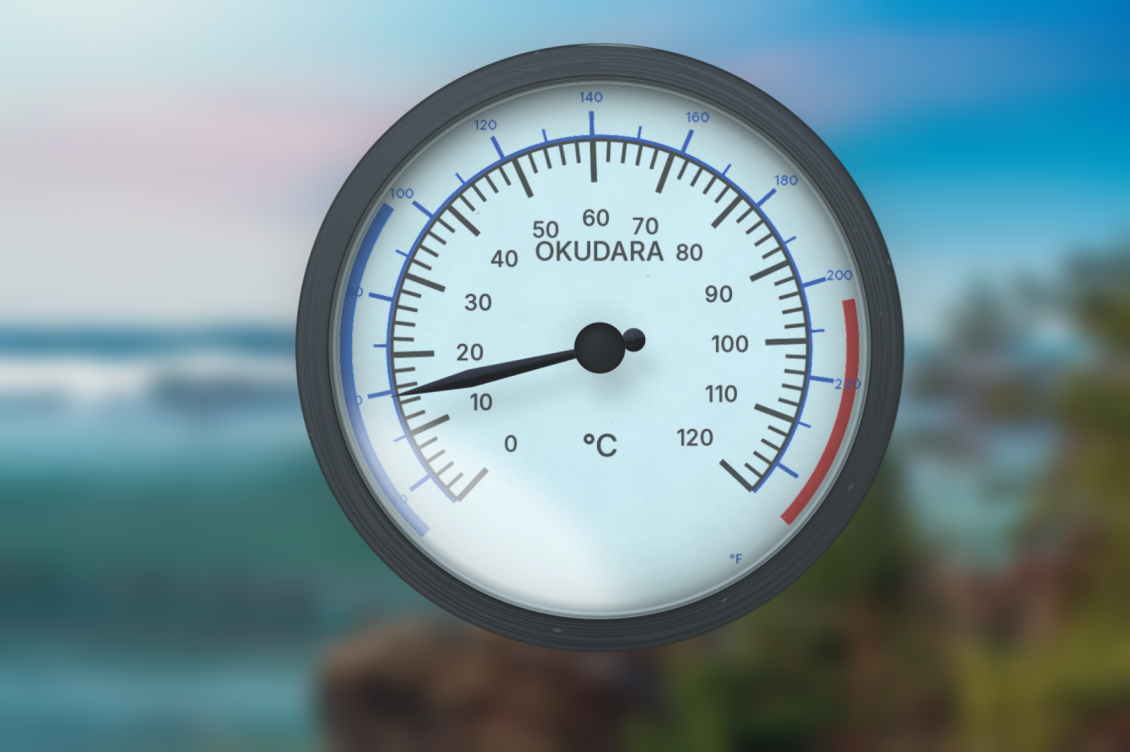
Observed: 15 °C
